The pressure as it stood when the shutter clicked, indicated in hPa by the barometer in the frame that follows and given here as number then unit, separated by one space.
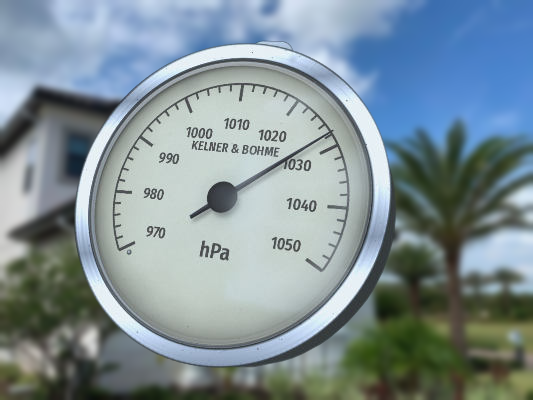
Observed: 1028 hPa
